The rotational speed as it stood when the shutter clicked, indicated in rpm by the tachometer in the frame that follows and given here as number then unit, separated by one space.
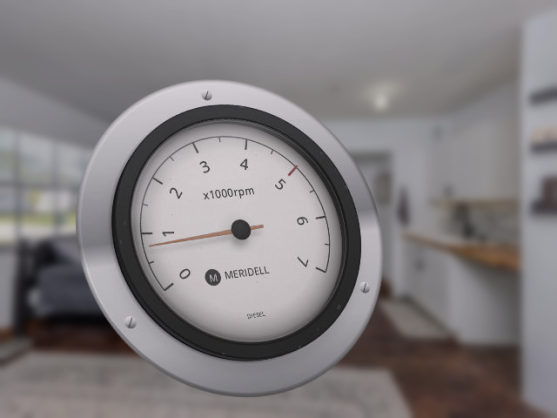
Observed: 750 rpm
